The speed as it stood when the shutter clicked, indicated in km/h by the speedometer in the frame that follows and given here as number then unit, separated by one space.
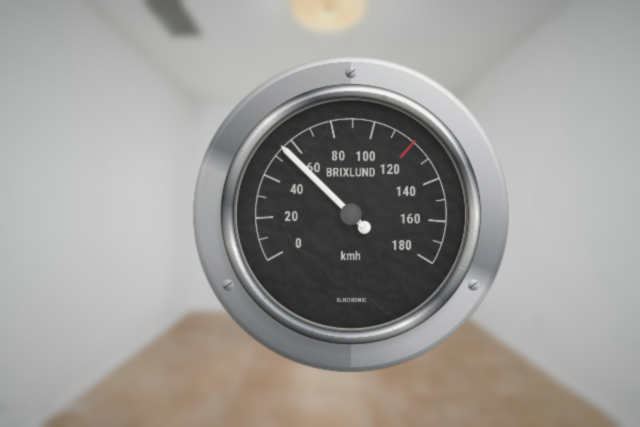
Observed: 55 km/h
